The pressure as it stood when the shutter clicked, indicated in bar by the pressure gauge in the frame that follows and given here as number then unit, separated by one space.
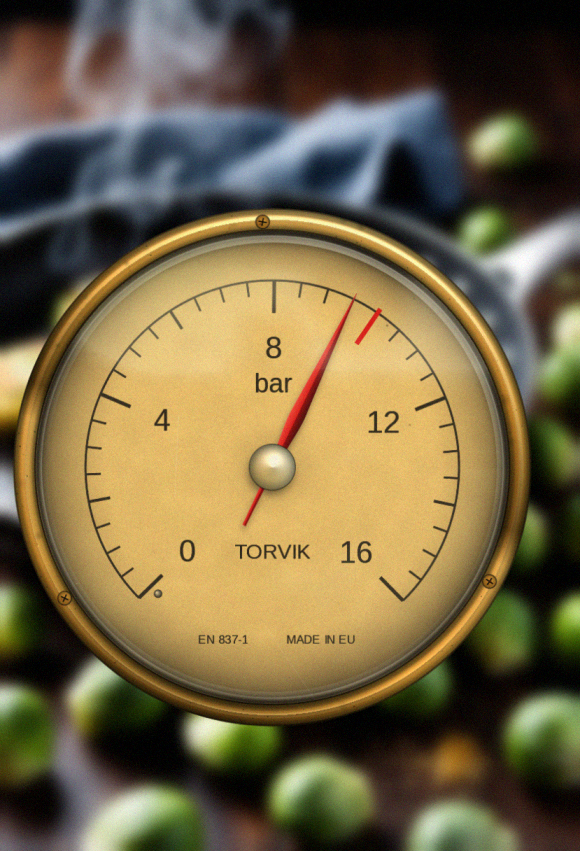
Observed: 9.5 bar
